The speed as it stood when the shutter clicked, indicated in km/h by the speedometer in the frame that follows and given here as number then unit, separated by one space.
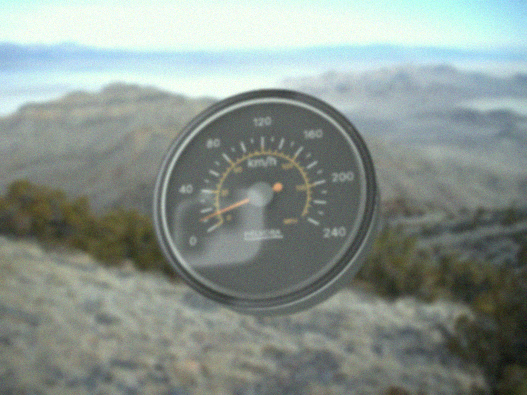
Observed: 10 km/h
